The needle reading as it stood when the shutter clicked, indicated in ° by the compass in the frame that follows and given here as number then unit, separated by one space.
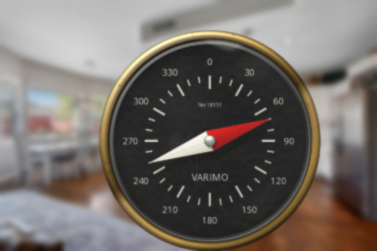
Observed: 70 °
